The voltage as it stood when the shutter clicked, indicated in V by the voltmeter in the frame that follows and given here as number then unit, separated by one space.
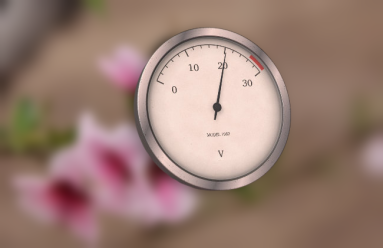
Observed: 20 V
